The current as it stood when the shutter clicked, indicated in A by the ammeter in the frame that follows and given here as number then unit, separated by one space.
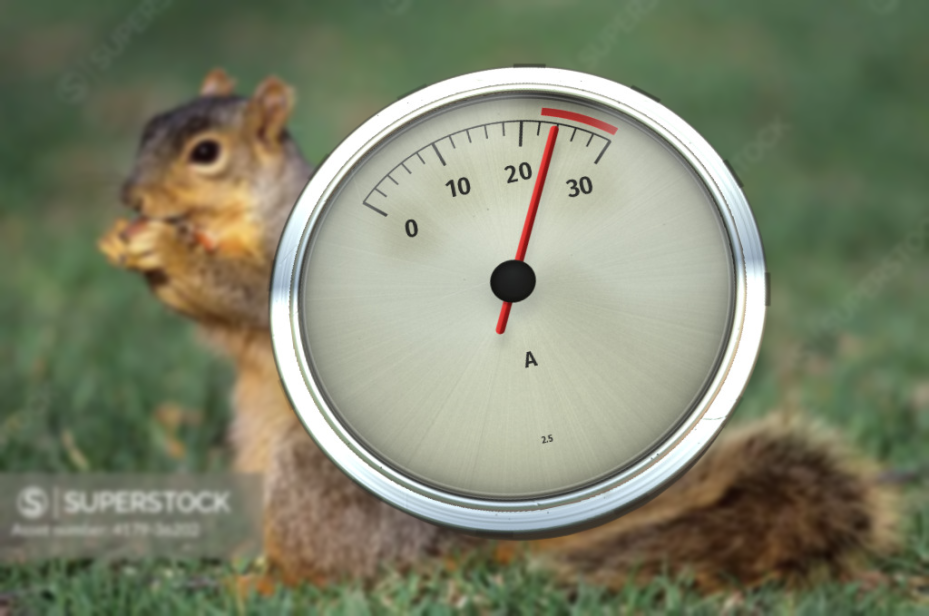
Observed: 24 A
